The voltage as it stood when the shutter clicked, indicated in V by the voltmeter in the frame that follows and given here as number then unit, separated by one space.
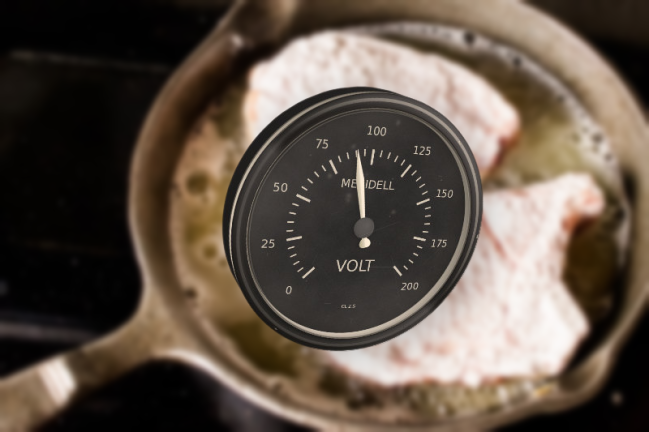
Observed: 90 V
